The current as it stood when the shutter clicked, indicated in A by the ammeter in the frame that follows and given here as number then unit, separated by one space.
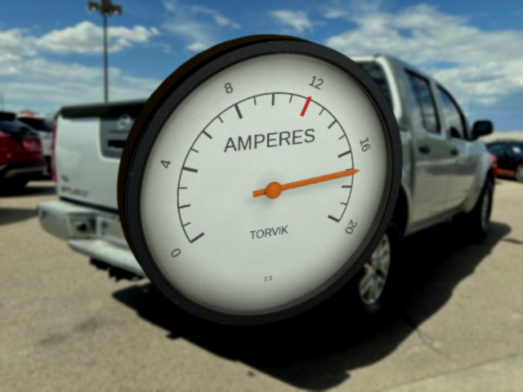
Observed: 17 A
